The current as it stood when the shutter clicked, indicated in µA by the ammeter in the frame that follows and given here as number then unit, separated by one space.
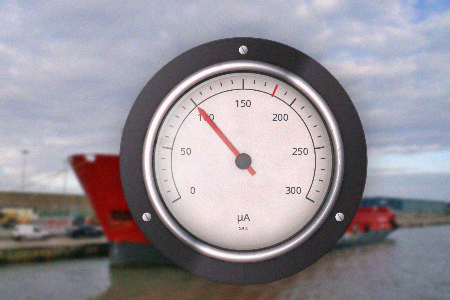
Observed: 100 µA
